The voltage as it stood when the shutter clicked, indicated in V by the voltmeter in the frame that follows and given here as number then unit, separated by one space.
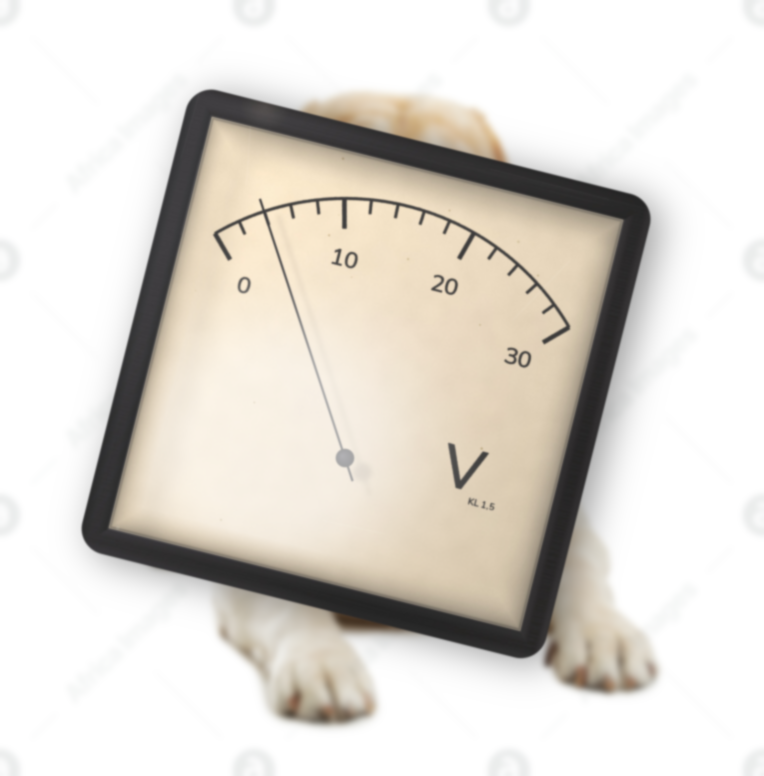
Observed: 4 V
